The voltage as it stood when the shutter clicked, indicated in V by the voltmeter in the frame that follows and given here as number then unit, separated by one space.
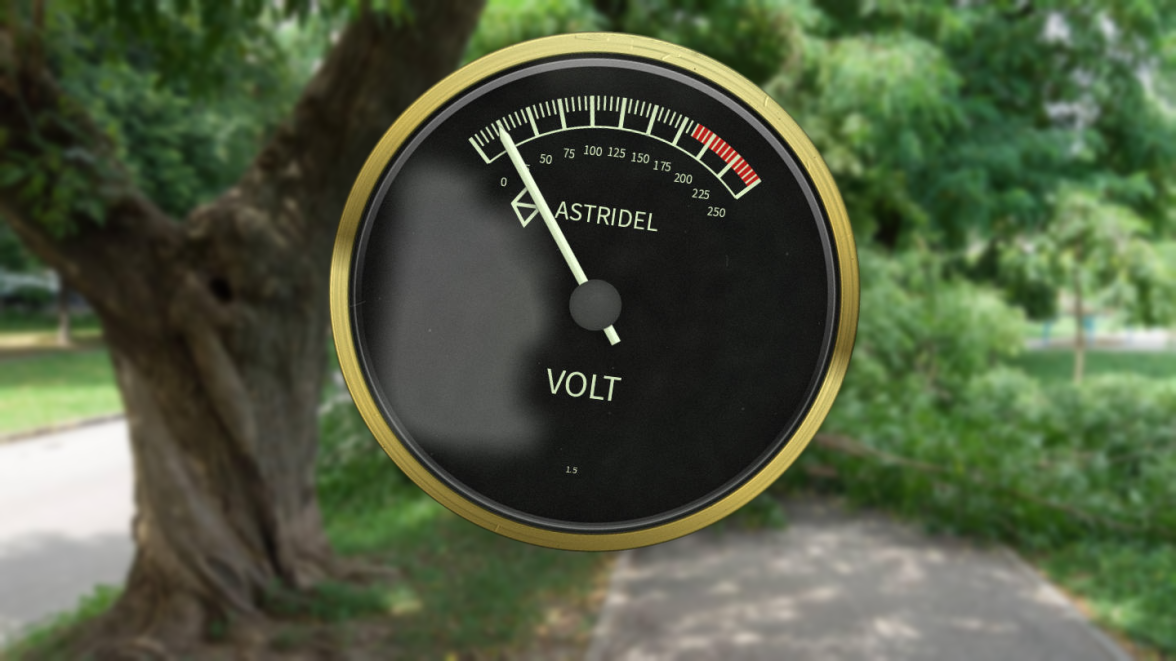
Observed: 25 V
